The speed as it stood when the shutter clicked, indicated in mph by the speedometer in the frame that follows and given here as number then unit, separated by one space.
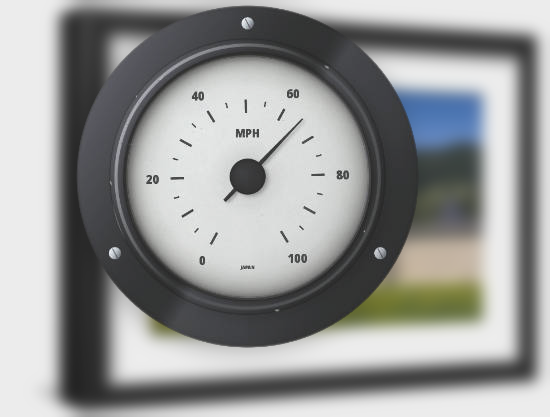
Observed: 65 mph
